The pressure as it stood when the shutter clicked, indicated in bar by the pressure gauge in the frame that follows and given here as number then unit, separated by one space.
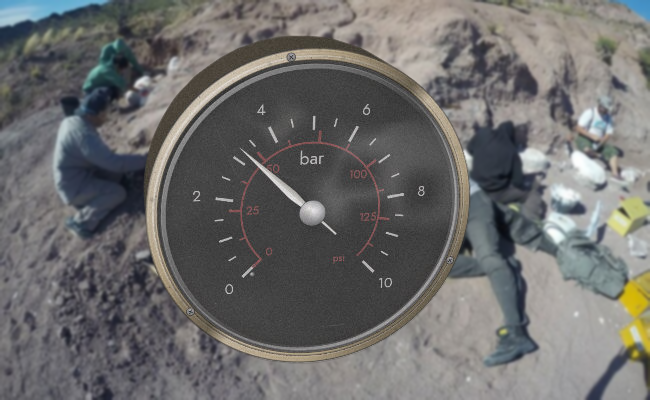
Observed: 3.25 bar
